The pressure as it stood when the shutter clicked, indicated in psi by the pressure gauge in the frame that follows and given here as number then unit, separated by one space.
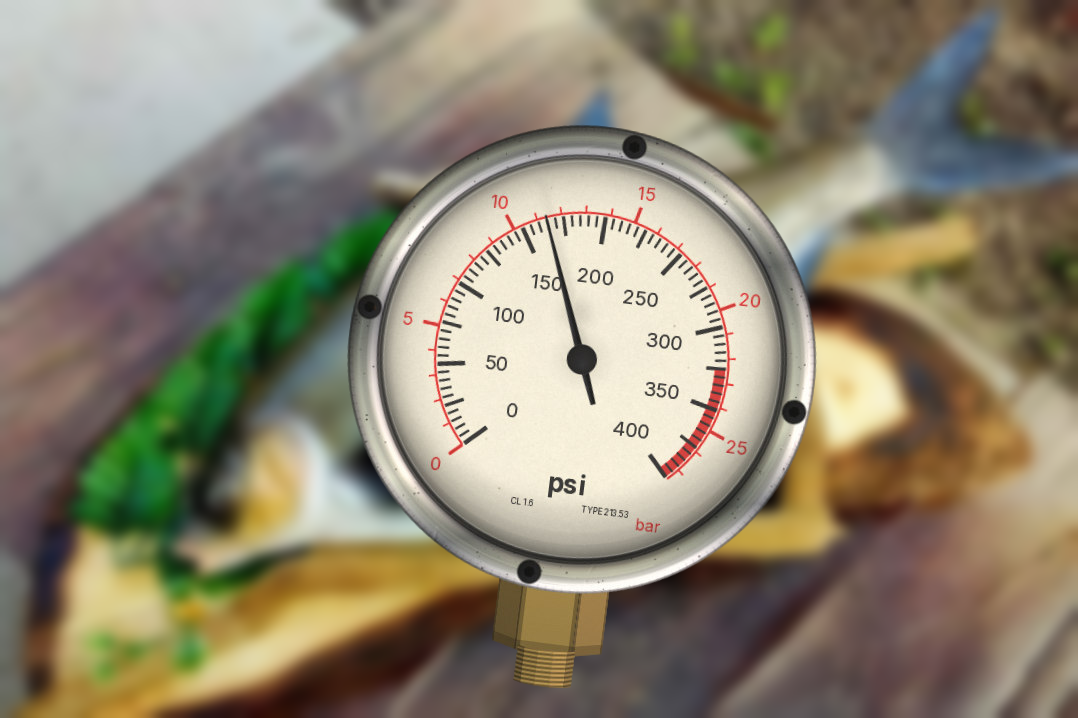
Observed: 165 psi
